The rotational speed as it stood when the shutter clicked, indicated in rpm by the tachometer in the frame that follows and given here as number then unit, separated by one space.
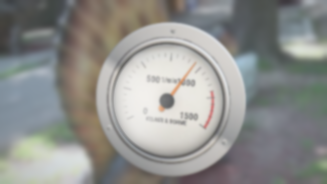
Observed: 950 rpm
